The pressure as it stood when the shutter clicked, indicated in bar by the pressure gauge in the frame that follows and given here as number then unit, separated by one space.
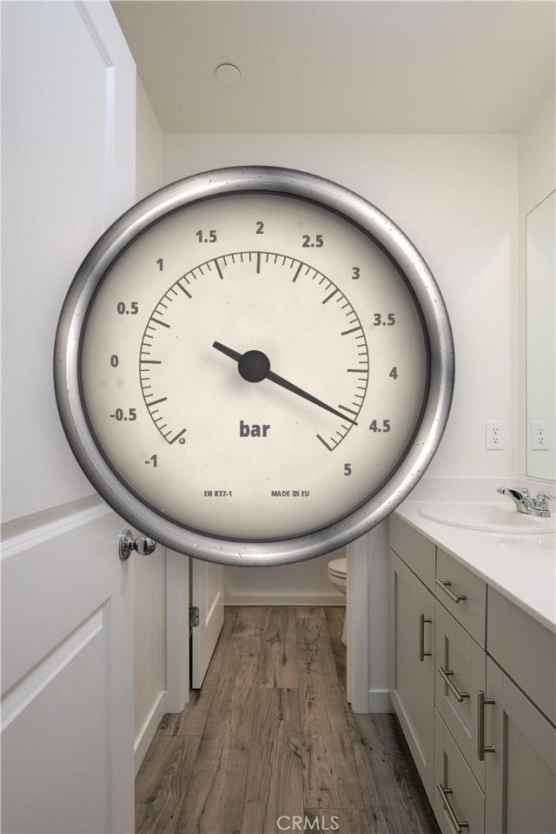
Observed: 4.6 bar
